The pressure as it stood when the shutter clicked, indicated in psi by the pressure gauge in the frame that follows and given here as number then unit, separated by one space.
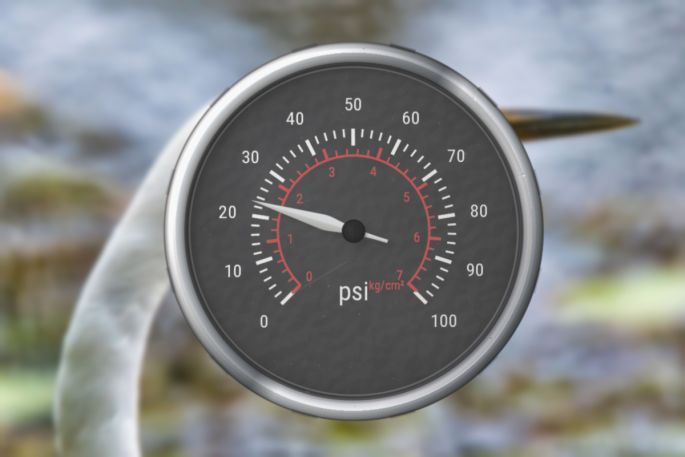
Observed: 23 psi
